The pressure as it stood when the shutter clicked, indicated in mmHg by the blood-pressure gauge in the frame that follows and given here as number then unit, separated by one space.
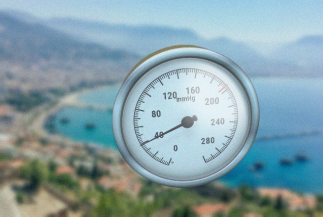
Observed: 40 mmHg
